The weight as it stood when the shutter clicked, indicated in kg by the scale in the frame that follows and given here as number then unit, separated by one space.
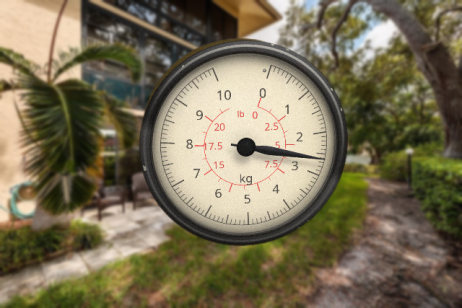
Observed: 2.6 kg
